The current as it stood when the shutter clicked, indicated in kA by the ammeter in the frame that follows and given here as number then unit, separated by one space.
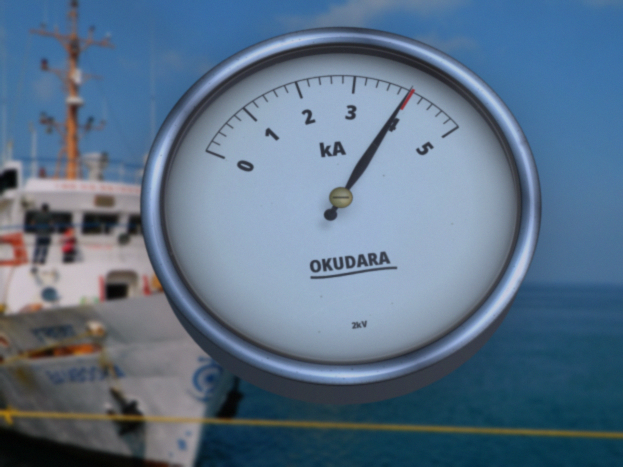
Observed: 4 kA
